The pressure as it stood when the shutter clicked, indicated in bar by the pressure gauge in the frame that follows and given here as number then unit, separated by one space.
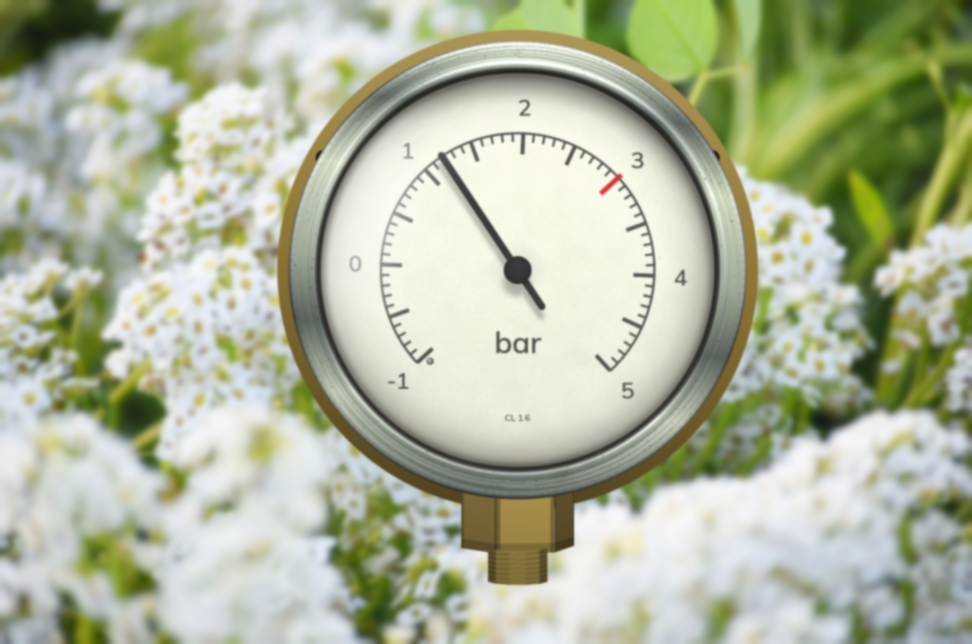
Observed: 1.2 bar
